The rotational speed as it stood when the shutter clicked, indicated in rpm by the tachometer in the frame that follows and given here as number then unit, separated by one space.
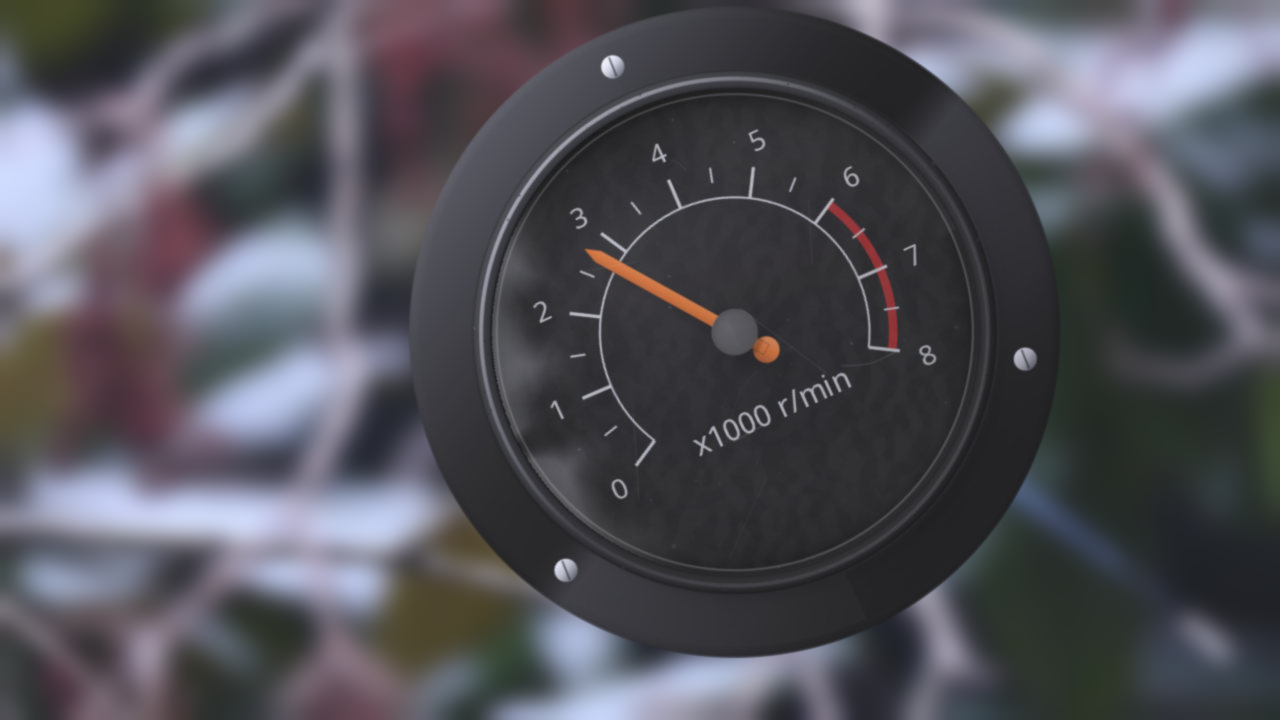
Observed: 2750 rpm
